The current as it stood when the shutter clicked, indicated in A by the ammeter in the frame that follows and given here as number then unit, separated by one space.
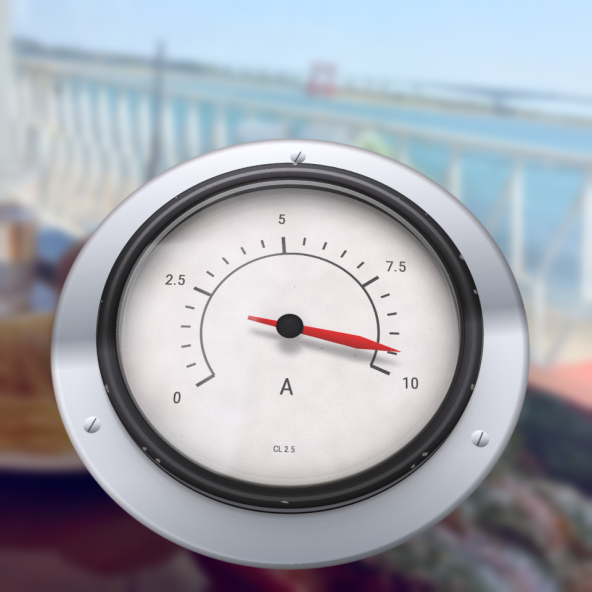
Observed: 9.5 A
